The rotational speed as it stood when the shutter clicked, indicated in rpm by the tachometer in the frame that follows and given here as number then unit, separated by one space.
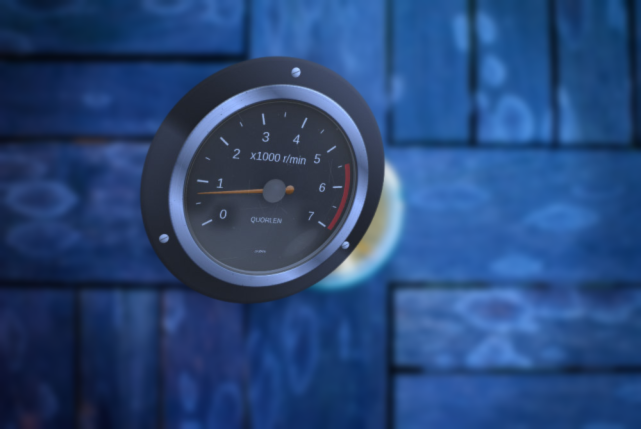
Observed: 750 rpm
